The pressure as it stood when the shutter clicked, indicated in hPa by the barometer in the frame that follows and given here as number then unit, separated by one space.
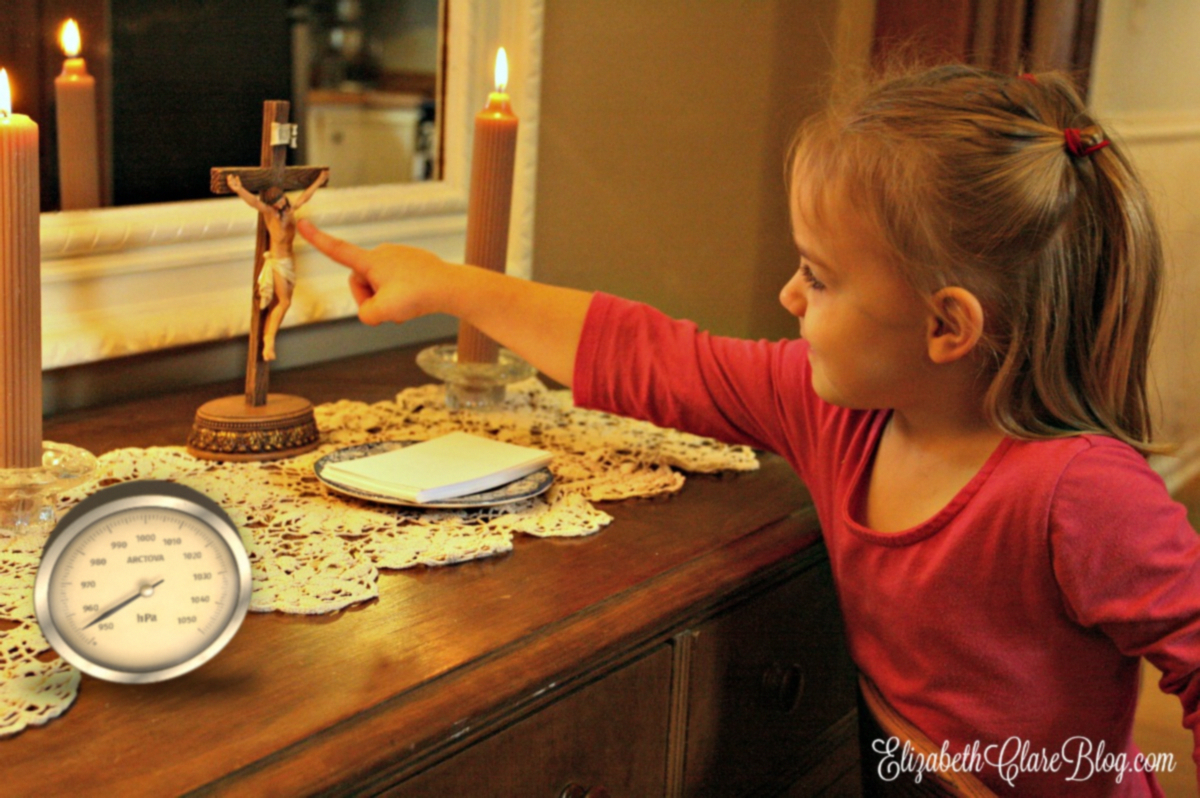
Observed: 955 hPa
